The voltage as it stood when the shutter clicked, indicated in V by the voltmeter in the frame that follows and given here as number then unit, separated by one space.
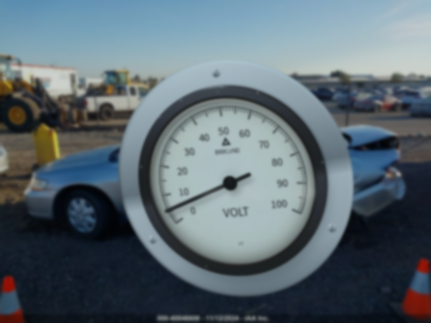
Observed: 5 V
